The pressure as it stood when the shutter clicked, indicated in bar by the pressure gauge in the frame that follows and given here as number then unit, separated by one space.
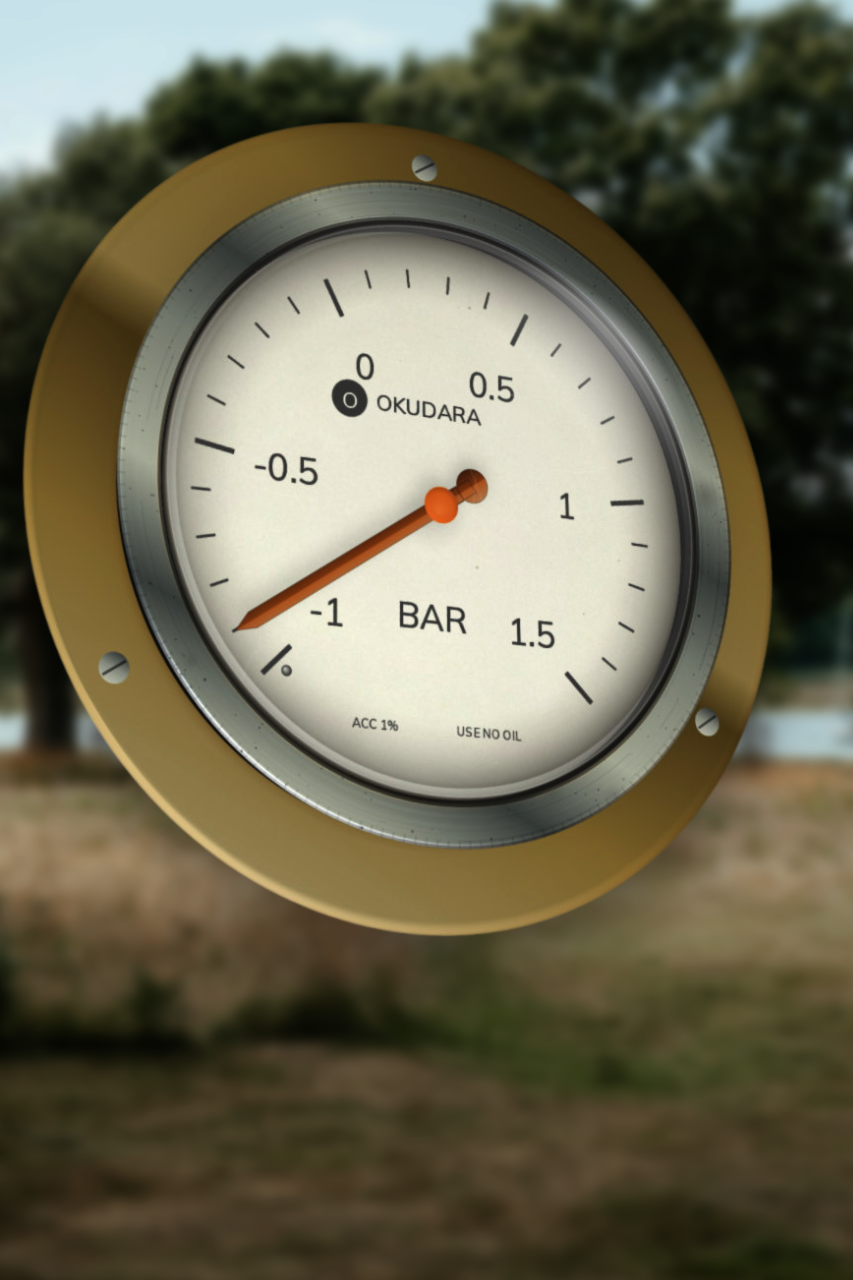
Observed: -0.9 bar
